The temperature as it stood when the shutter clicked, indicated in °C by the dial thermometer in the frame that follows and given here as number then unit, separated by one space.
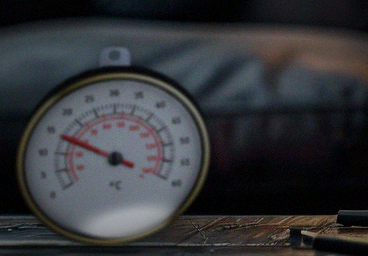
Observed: 15 °C
